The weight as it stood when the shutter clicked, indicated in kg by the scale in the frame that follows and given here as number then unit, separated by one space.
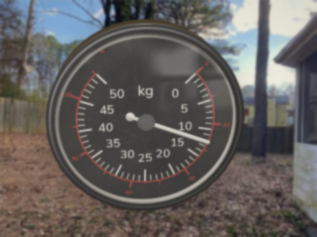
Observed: 12 kg
